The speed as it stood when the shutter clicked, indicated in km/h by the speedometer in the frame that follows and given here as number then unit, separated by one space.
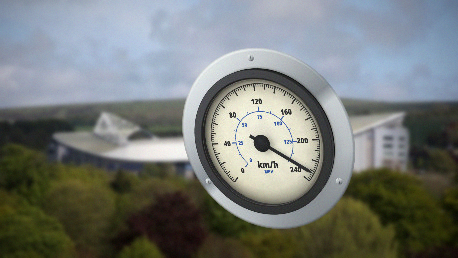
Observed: 230 km/h
